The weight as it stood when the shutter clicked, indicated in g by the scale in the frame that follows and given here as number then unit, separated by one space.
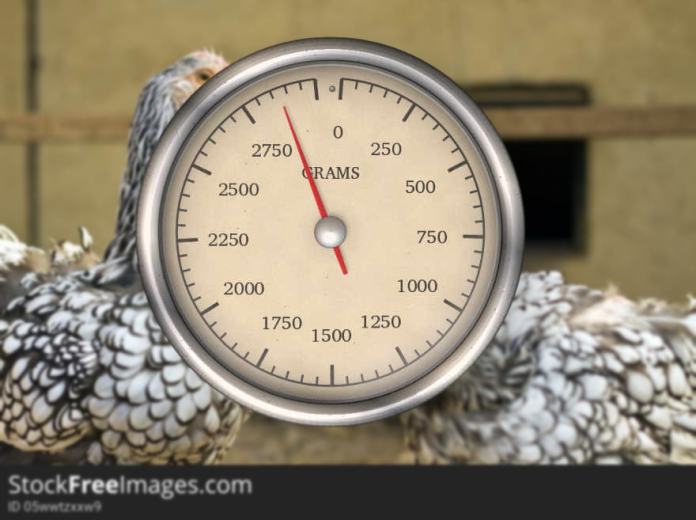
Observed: 2875 g
